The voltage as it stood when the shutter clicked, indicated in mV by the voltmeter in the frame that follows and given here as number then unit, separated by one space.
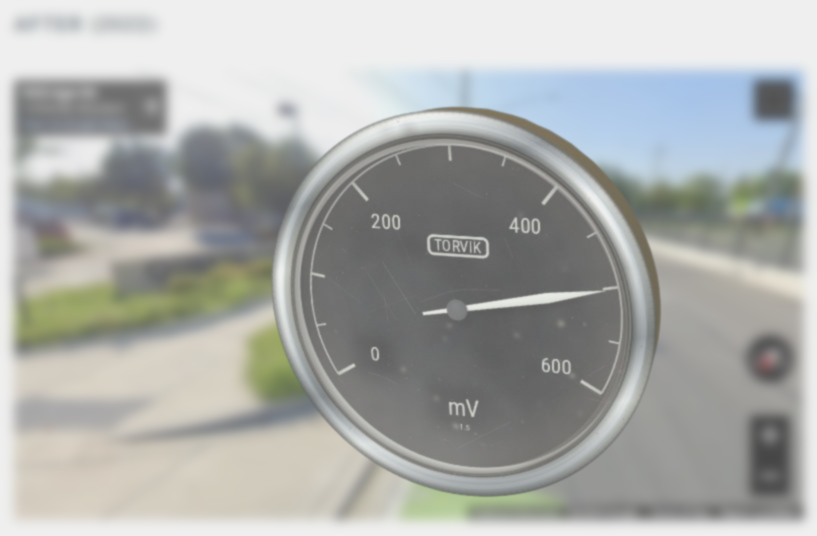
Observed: 500 mV
